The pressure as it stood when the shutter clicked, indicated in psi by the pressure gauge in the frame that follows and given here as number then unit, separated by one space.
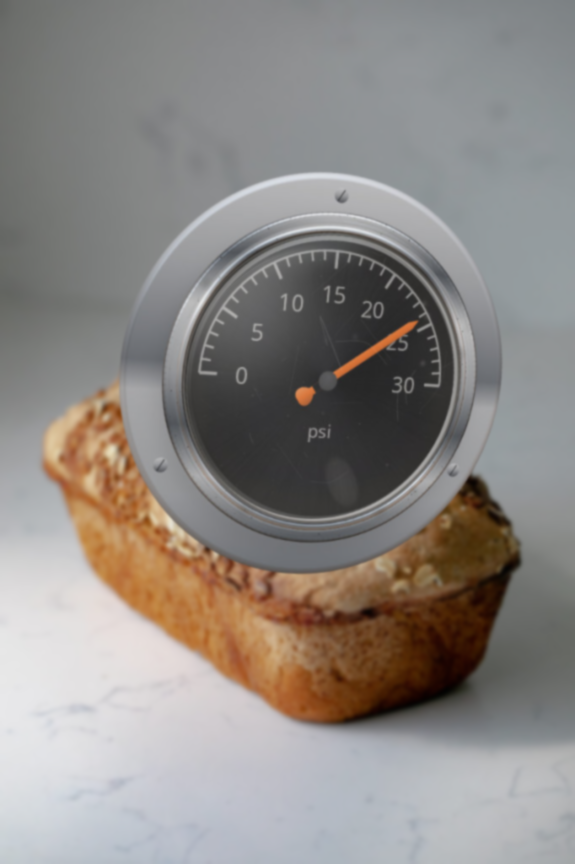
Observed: 24 psi
